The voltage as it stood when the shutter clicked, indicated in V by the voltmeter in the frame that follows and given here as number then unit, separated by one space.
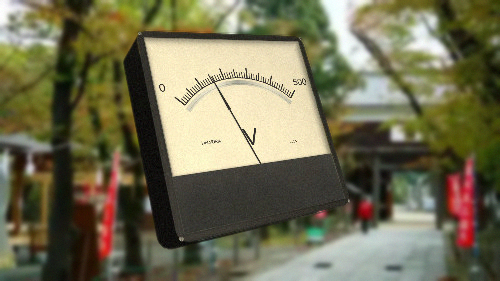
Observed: 150 V
